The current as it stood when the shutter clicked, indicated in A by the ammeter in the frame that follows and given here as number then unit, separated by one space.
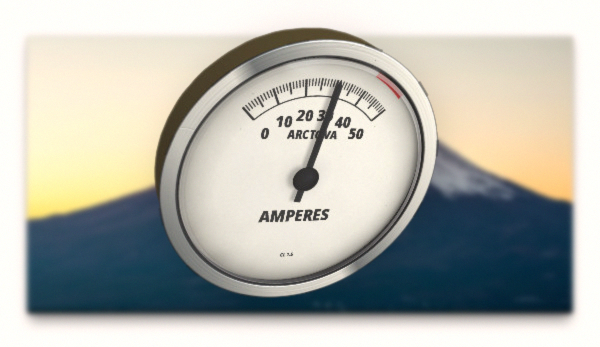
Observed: 30 A
